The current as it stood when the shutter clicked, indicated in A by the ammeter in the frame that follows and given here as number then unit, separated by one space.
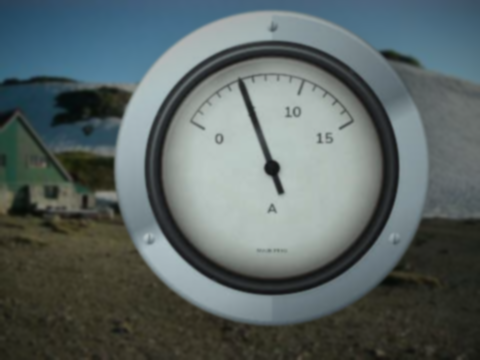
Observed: 5 A
